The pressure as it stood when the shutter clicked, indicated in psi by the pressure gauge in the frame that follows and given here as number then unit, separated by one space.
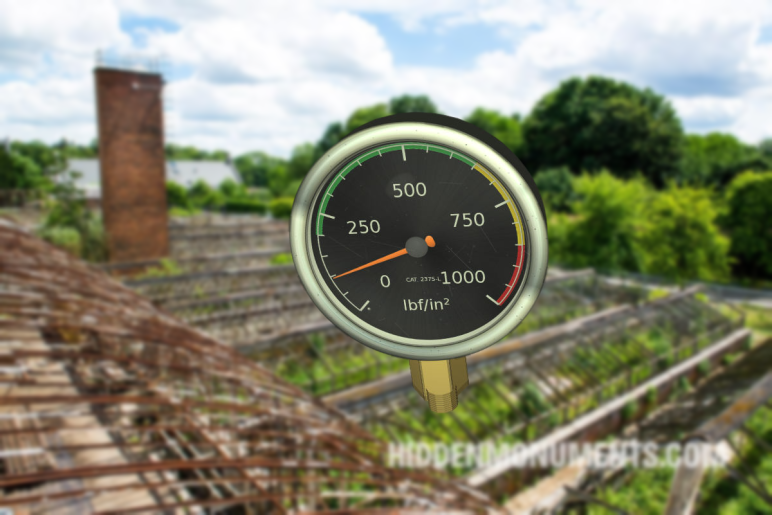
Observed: 100 psi
